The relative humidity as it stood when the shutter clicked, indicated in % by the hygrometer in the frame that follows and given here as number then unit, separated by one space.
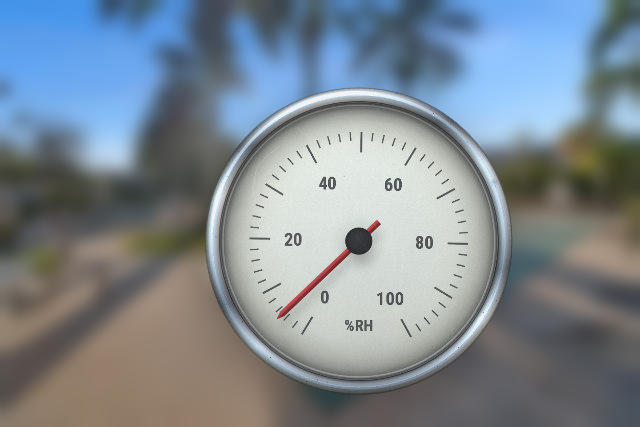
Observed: 5 %
